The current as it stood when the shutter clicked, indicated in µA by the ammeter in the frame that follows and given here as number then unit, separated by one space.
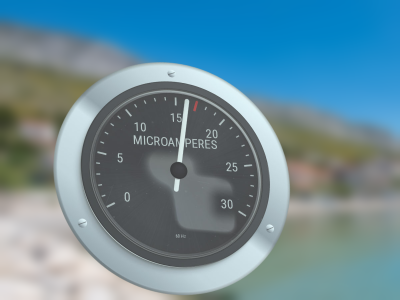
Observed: 16 µA
